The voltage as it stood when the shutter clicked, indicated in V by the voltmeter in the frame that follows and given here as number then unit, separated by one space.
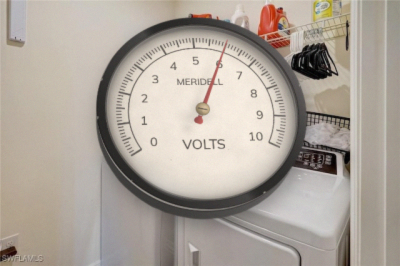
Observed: 6 V
